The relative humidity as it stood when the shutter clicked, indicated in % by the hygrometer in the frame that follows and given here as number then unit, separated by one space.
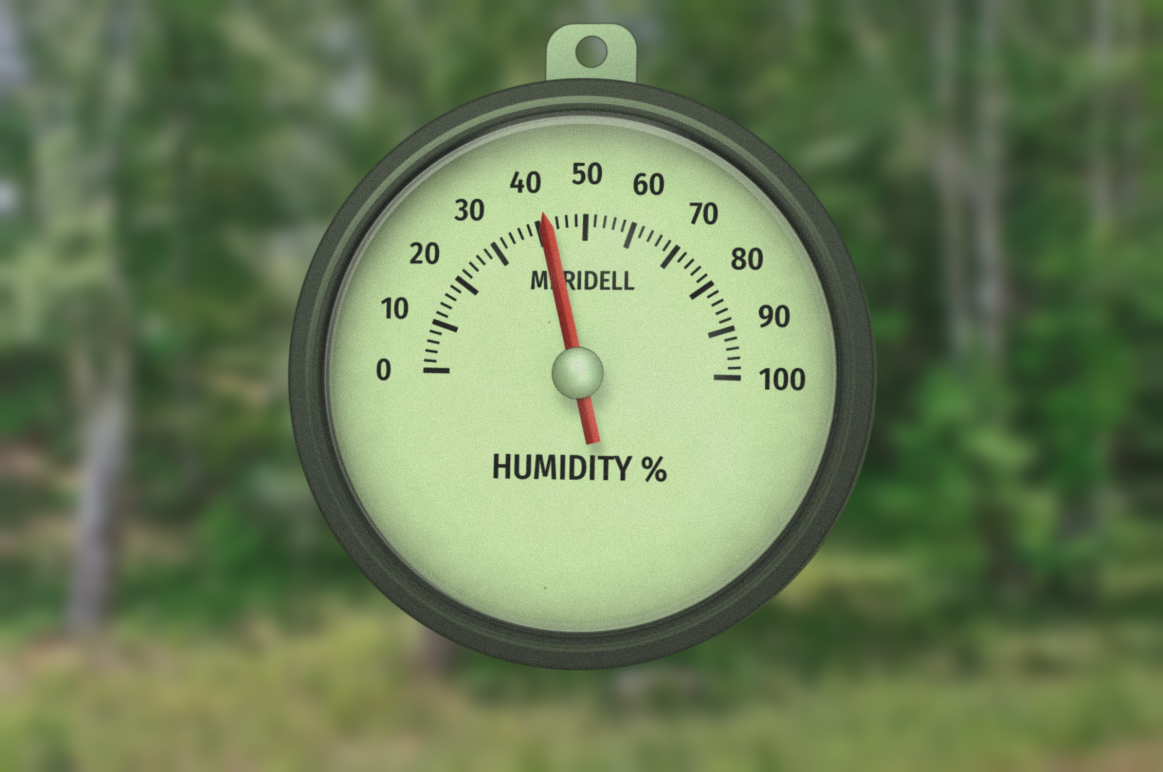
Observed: 42 %
